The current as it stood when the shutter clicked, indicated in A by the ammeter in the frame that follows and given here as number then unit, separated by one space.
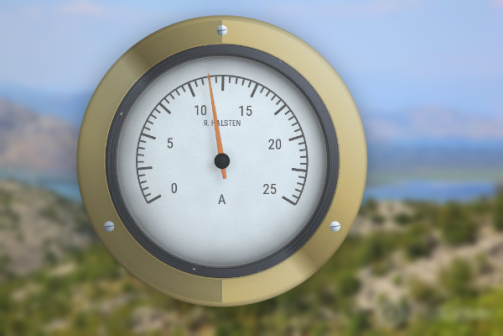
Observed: 11.5 A
